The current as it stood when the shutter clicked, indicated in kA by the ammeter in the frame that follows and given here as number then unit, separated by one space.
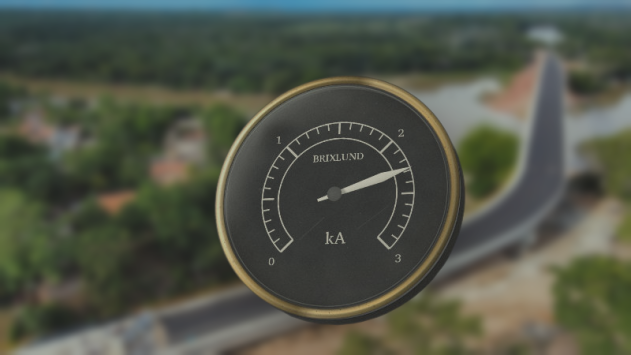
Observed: 2.3 kA
